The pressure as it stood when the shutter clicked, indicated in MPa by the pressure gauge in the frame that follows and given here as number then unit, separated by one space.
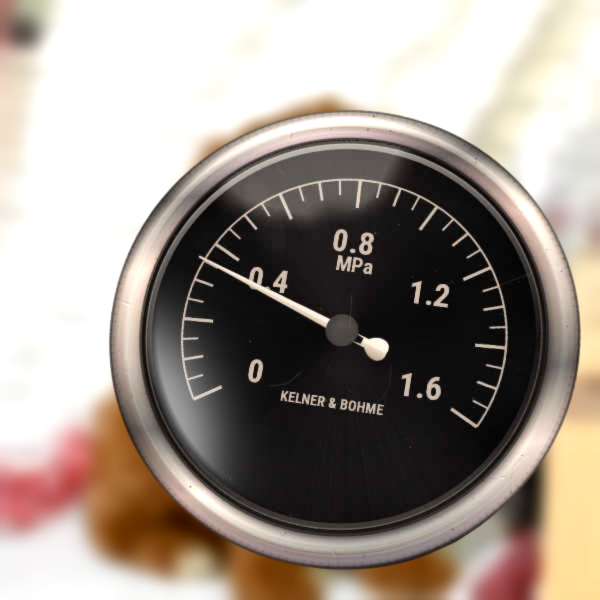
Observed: 0.35 MPa
